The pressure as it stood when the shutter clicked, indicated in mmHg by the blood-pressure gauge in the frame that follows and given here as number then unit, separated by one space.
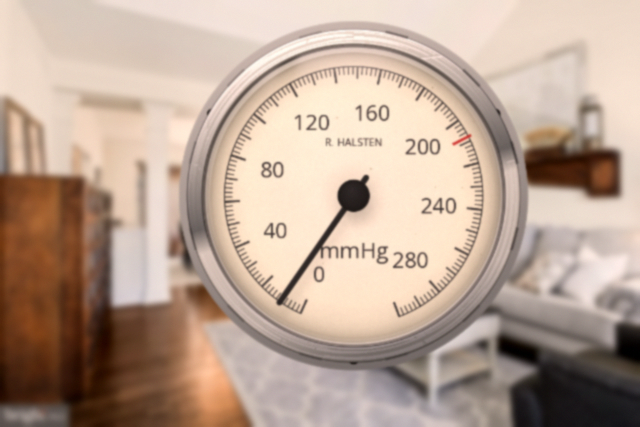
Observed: 10 mmHg
